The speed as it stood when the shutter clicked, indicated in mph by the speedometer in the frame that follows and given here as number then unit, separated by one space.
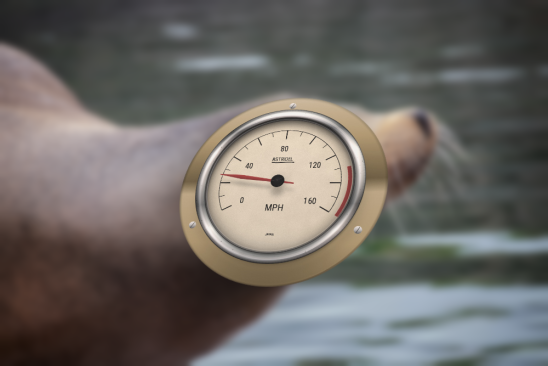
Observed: 25 mph
